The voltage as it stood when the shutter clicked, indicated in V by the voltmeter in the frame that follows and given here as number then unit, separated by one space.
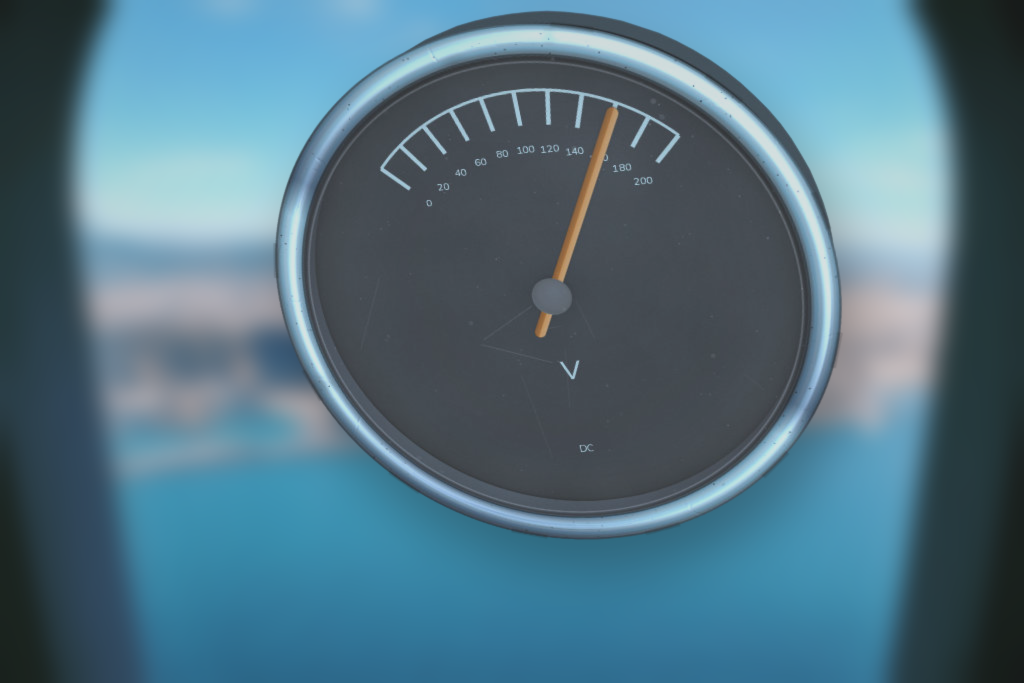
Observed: 160 V
